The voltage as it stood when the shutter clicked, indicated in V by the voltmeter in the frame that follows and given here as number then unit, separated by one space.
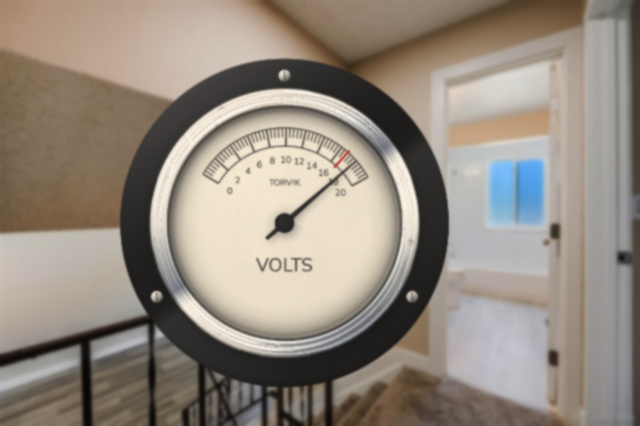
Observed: 18 V
